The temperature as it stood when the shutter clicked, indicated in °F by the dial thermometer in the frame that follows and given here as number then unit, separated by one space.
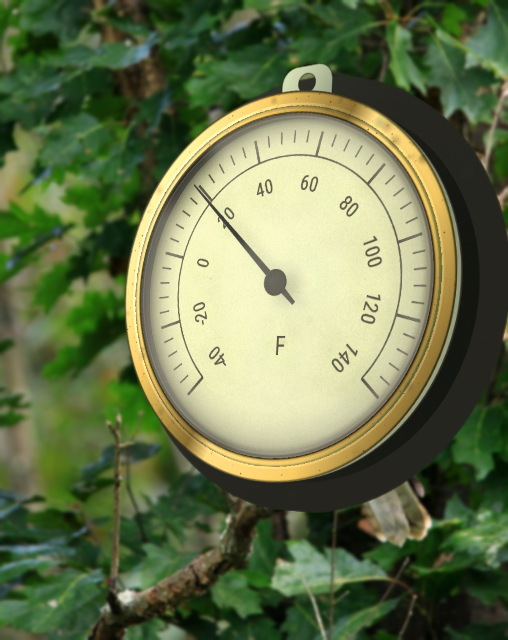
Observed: 20 °F
